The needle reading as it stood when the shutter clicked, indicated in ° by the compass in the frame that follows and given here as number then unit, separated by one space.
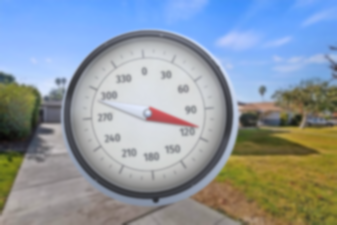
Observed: 110 °
